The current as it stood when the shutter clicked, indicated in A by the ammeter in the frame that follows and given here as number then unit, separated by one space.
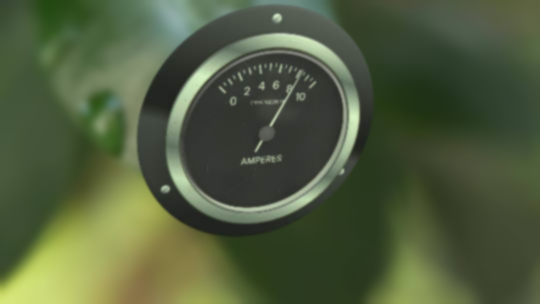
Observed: 8 A
